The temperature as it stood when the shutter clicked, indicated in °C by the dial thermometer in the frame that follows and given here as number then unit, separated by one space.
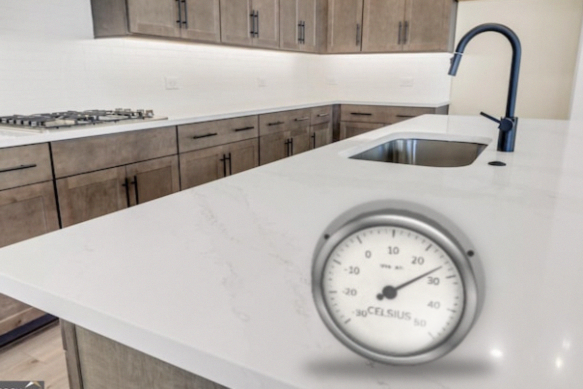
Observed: 26 °C
